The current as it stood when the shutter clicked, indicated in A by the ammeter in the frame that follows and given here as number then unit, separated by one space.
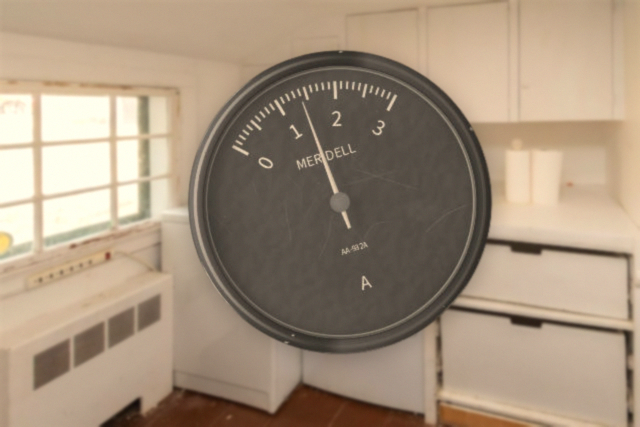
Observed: 1.4 A
